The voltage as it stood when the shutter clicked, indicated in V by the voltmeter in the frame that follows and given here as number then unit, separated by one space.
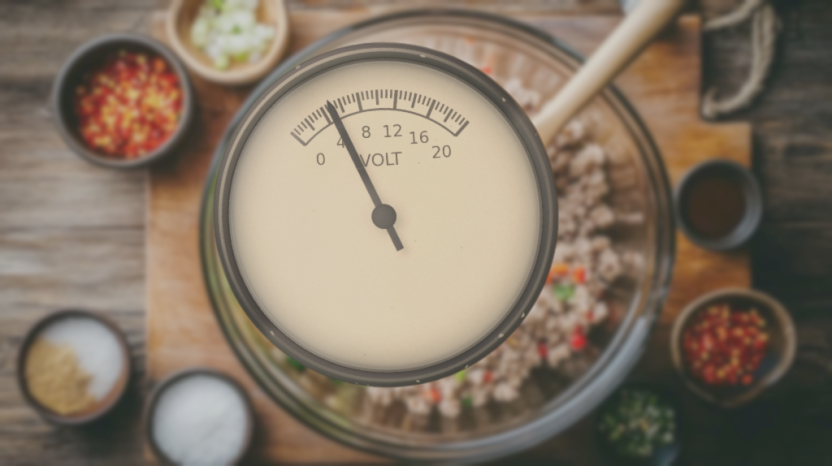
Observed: 5 V
